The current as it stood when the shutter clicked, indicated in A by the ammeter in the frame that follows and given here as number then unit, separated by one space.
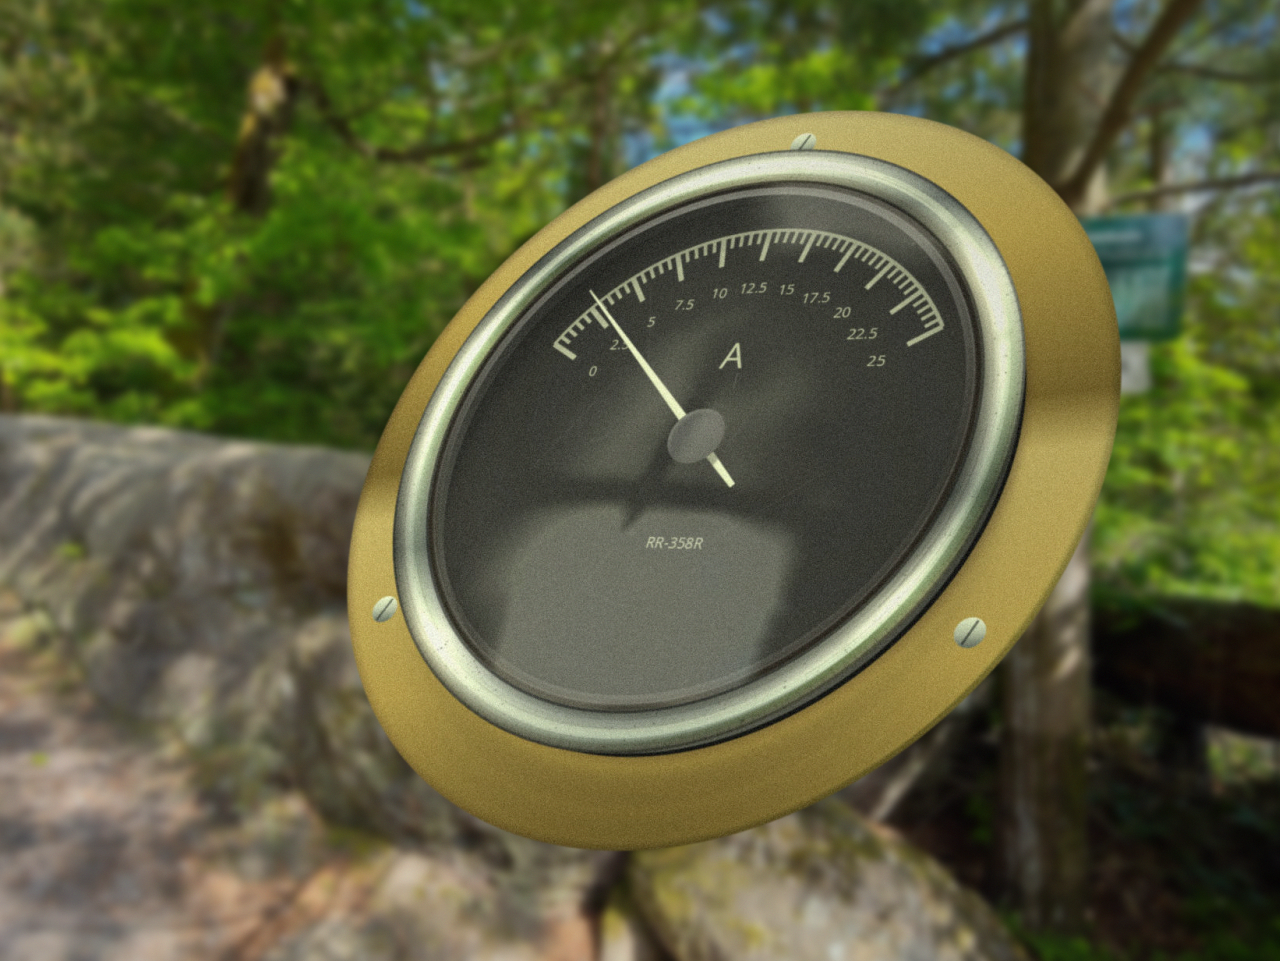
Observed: 3 A
